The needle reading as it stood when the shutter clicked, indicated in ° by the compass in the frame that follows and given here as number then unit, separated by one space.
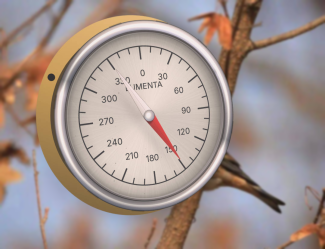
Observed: 150 °
